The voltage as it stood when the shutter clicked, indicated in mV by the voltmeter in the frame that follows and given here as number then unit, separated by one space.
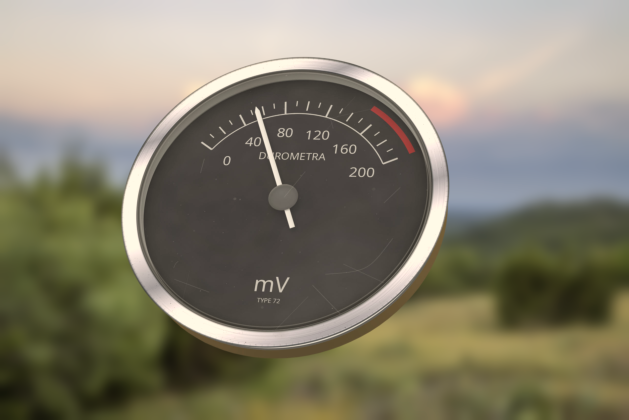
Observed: 55 mV
